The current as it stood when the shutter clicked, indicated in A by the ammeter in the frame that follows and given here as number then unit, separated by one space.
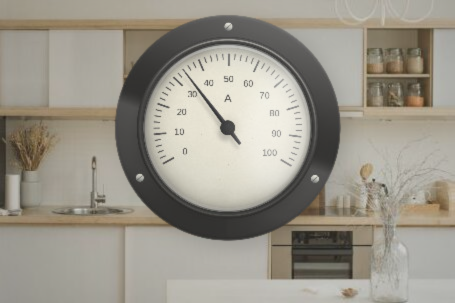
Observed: 34 A
